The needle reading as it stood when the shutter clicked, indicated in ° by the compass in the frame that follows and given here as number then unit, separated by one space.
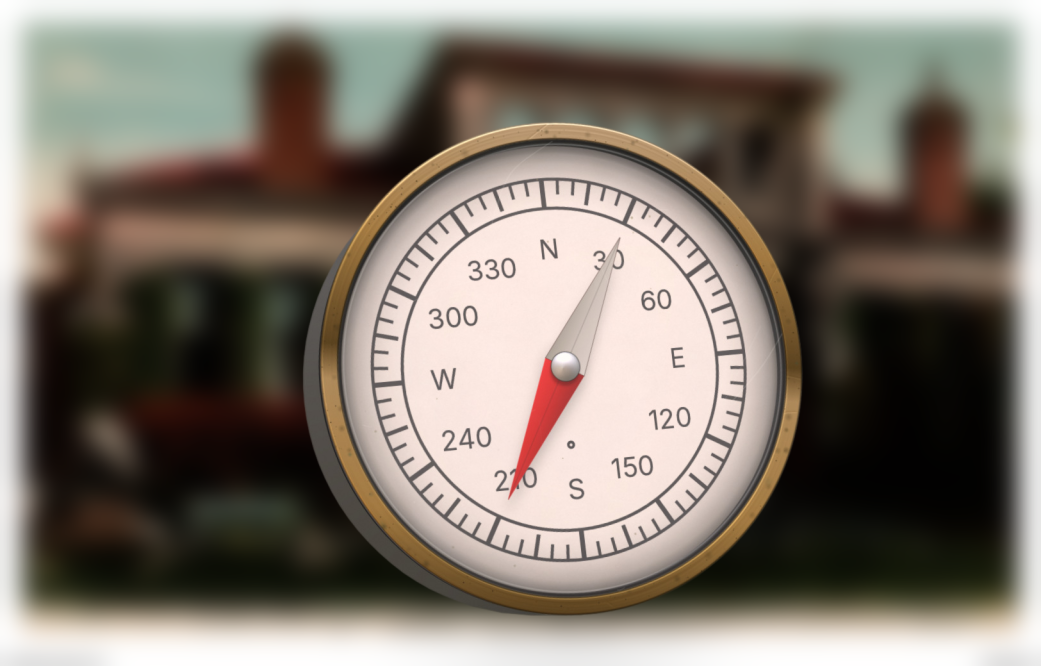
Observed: 210 °
